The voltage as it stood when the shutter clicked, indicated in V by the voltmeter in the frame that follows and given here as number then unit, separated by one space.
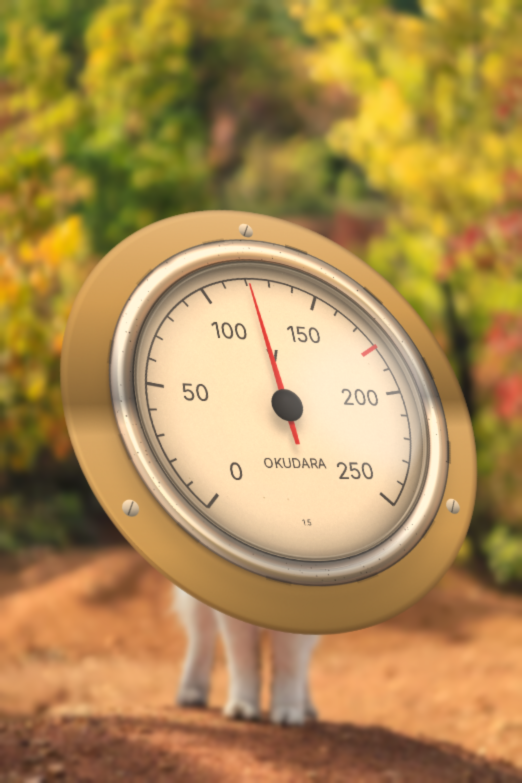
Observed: 120 V
